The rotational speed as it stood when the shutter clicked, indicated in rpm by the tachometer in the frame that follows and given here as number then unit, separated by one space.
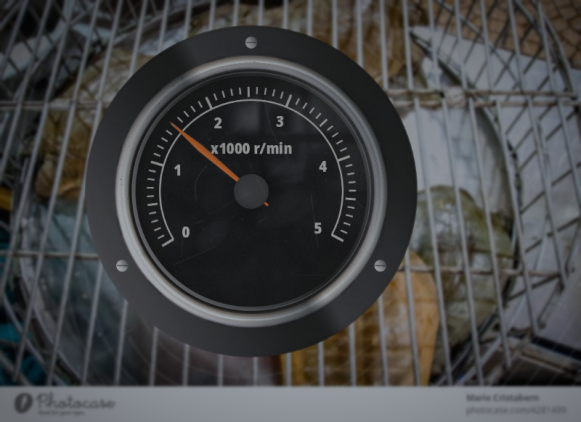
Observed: 1500 rpm
